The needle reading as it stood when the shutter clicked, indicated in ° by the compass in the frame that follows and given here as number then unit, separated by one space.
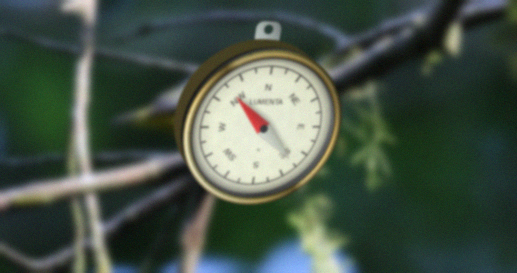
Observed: 315 °
